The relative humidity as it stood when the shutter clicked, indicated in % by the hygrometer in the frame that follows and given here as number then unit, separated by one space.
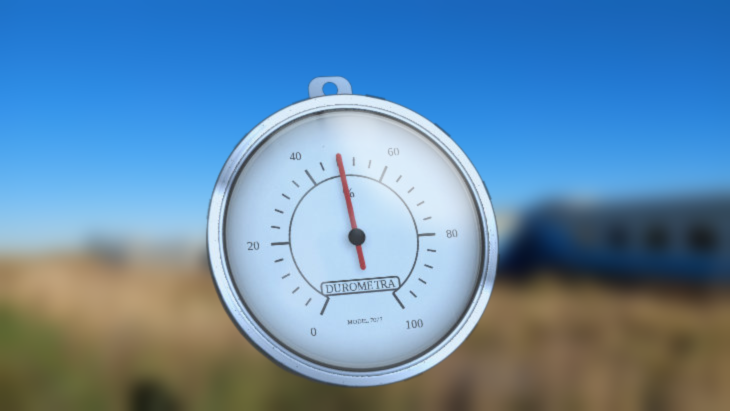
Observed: 48 %
